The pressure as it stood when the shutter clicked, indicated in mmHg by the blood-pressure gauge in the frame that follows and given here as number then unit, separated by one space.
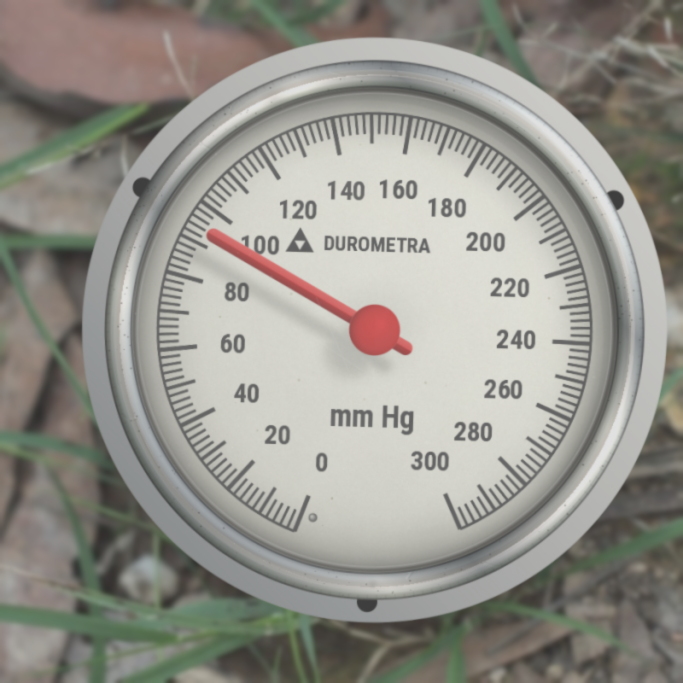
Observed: 94 mmHg
